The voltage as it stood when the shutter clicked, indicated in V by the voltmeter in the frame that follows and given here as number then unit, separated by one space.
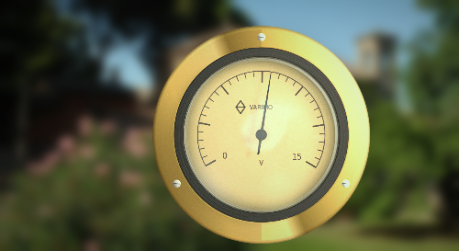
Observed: 8 V
